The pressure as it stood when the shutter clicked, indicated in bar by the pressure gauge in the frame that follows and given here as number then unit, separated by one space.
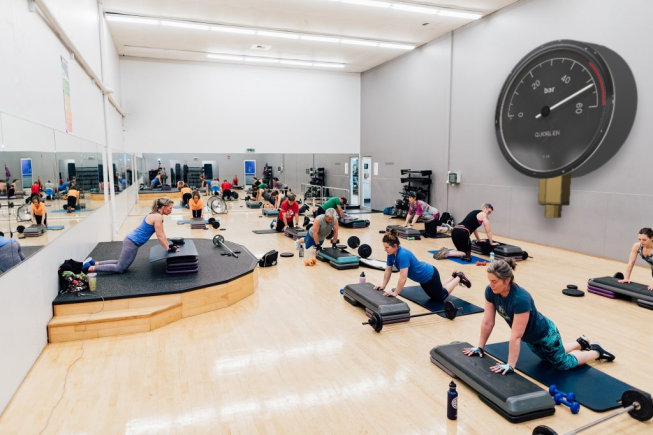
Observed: 52.5 bar
